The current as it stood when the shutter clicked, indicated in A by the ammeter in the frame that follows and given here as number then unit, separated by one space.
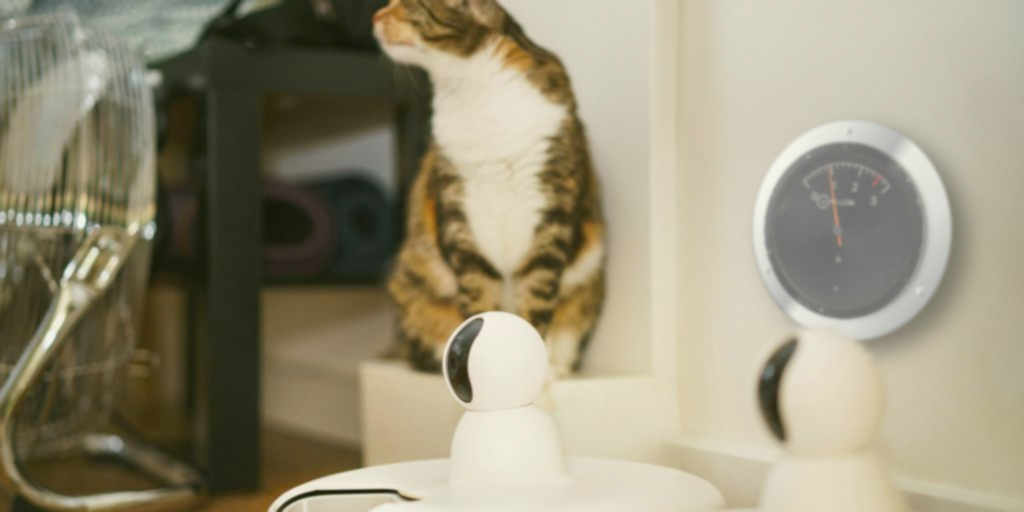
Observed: 1 A
